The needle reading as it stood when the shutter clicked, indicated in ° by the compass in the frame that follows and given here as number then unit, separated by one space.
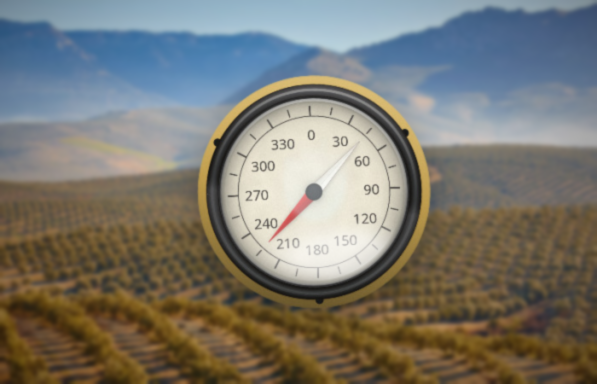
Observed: 225 °
